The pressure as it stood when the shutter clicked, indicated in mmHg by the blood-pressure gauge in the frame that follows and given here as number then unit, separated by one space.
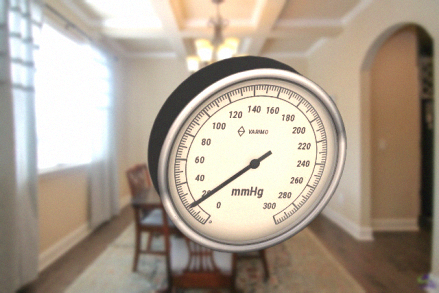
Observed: 20 mmHg
